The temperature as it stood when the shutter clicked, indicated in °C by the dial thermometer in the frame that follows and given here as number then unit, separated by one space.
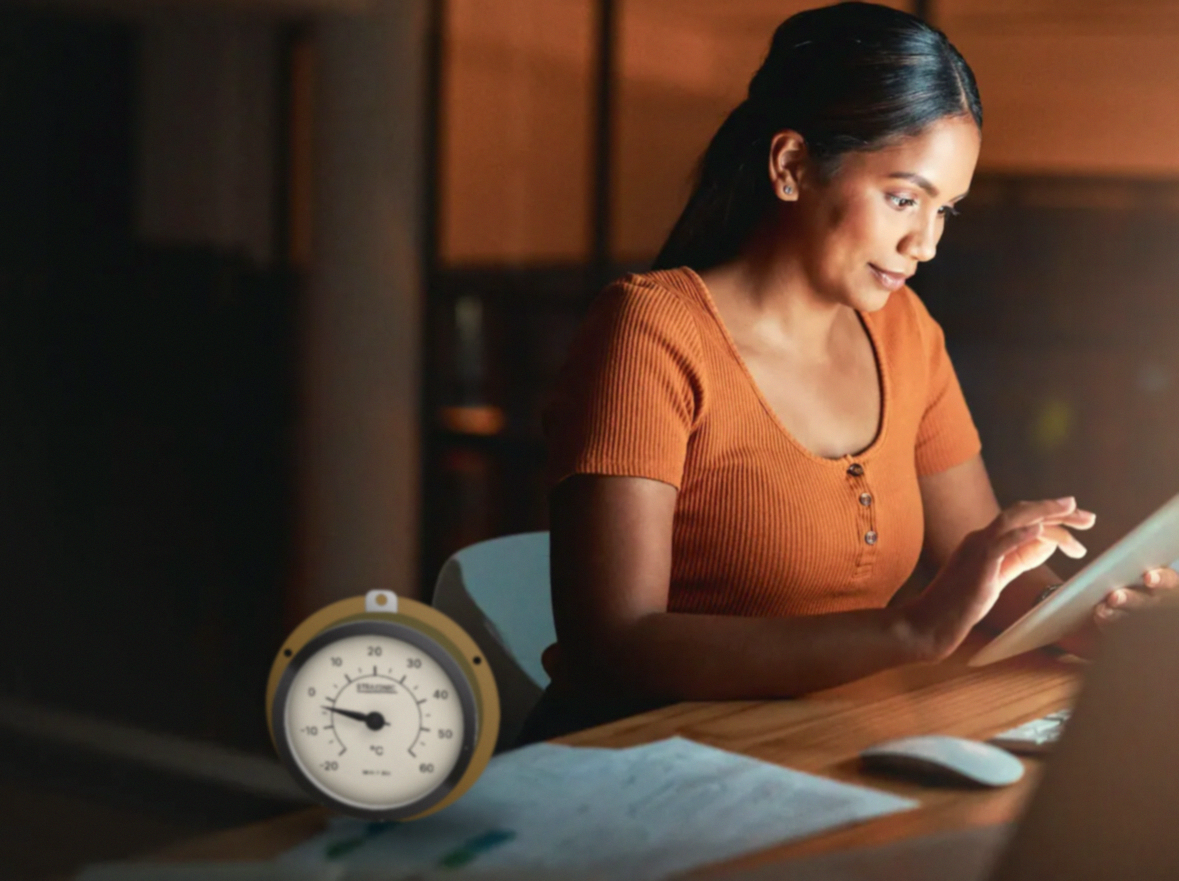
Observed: -2.5 °C
